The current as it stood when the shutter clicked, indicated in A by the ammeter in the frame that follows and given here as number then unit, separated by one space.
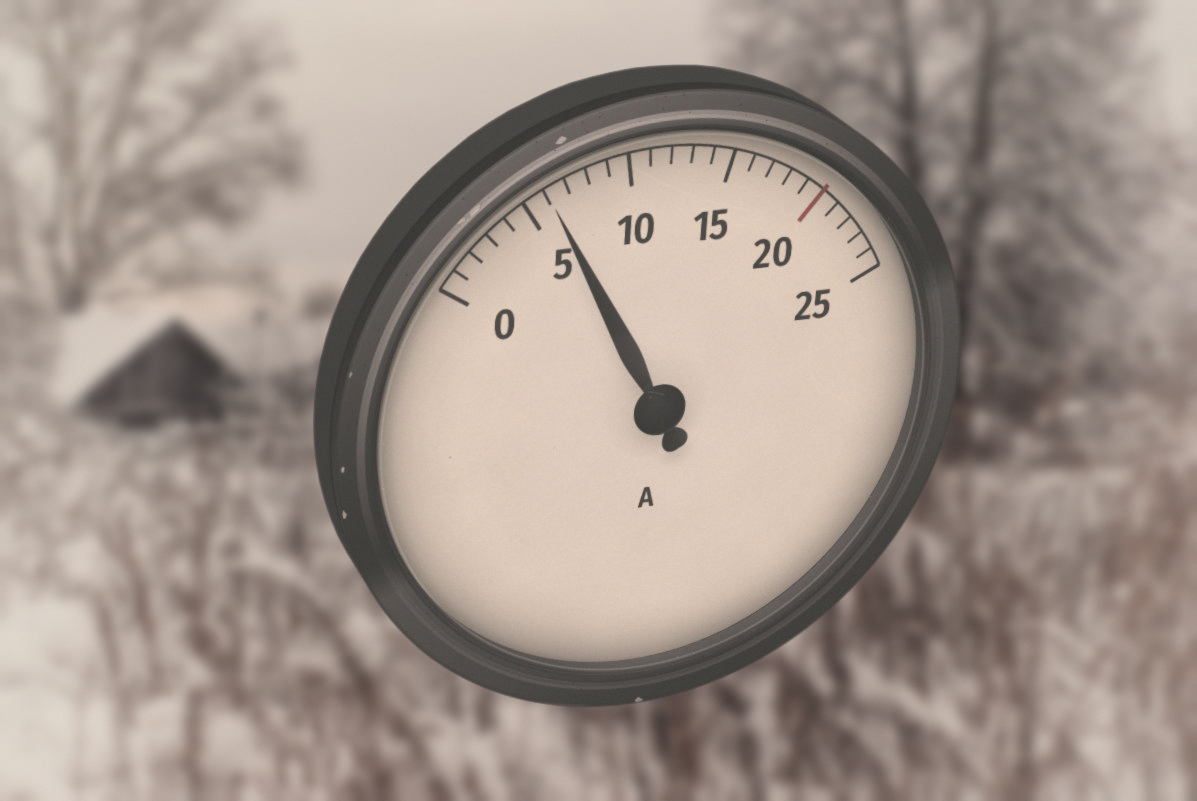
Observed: 6 A
